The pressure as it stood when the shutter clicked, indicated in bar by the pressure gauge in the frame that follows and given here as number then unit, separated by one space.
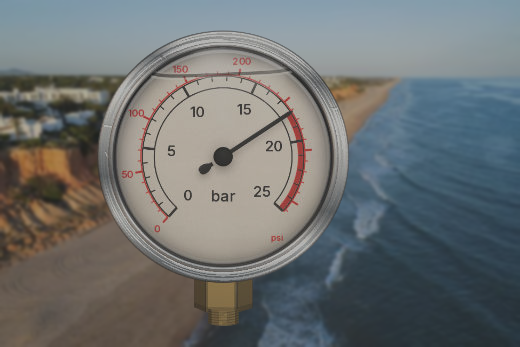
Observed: 18 bar
